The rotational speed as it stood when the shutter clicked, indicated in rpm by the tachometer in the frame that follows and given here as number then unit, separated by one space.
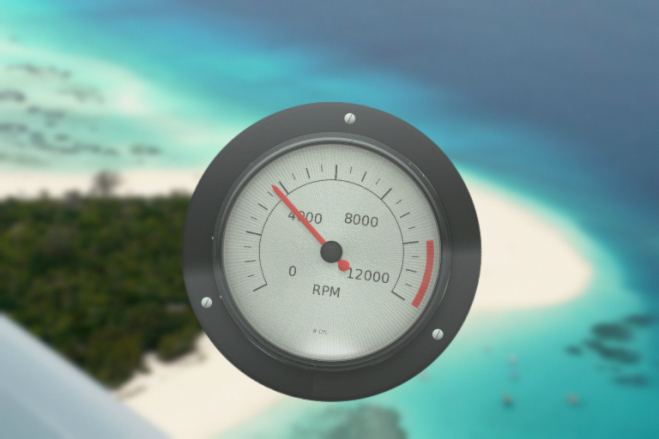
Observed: 3750 rpm
